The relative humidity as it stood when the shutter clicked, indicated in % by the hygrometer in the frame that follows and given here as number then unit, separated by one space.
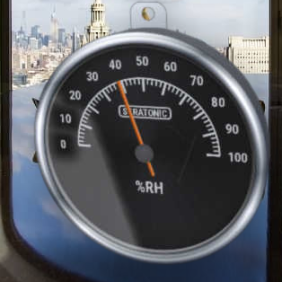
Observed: 40 %
